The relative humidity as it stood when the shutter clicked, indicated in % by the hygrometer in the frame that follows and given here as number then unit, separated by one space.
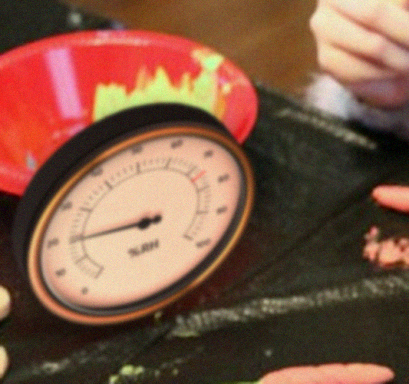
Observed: 20 %
